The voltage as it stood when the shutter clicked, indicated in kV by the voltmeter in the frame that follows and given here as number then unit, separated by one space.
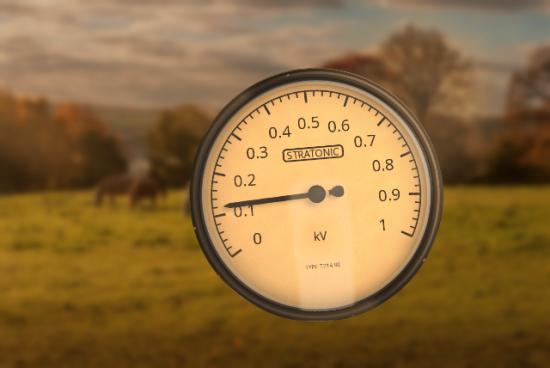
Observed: 0.12 kV
